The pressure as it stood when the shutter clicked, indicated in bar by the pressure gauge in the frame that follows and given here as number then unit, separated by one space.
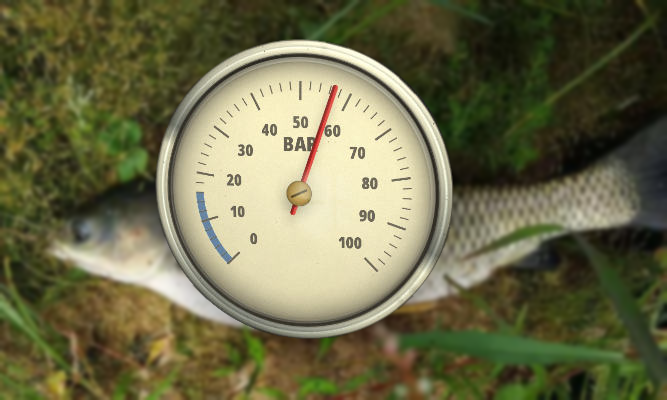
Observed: 57 bar
